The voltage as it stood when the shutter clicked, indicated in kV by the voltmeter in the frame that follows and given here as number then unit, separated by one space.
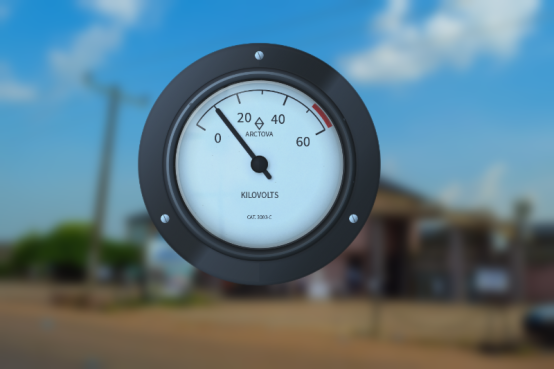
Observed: 10 kV
